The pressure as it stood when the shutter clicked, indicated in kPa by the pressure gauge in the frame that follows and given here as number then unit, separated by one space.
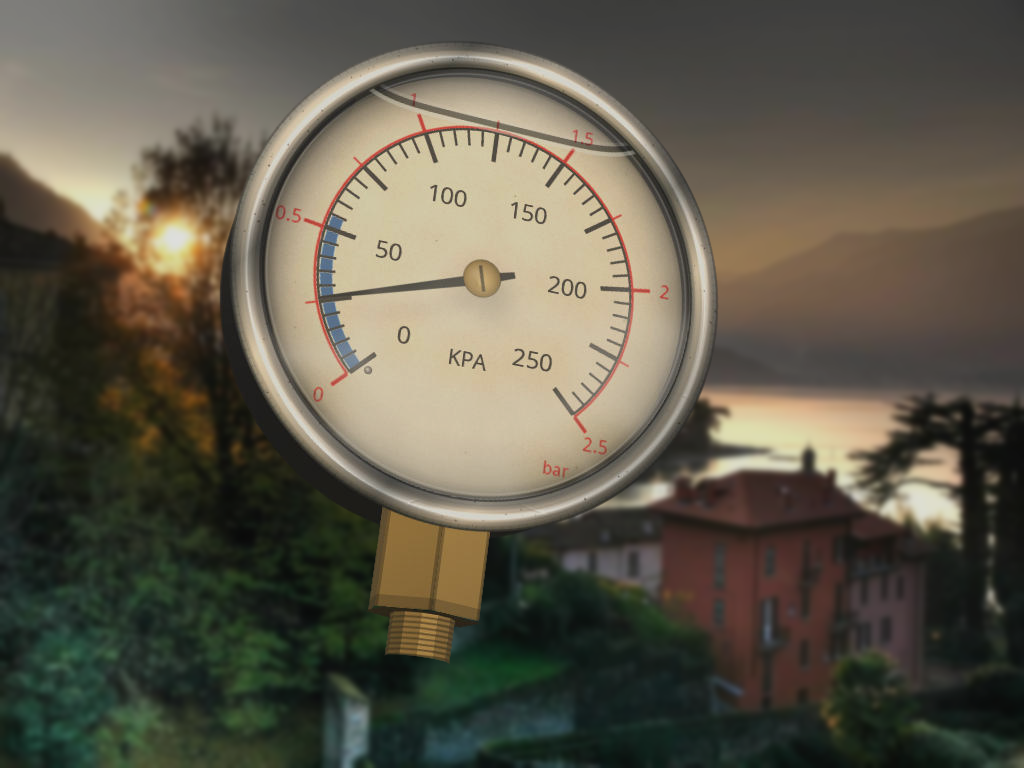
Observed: 25 kPa
